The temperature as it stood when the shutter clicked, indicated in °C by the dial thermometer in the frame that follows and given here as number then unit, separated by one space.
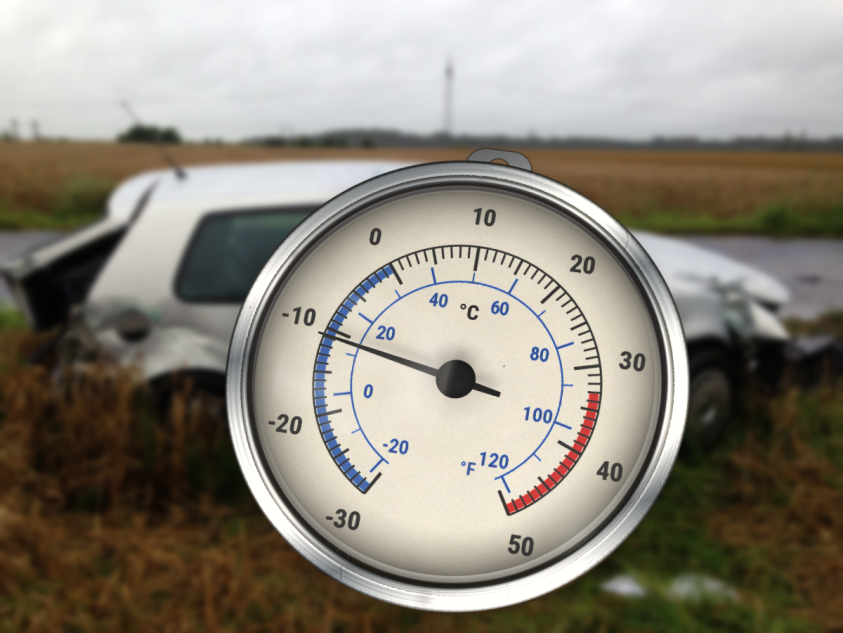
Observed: -11 °C
